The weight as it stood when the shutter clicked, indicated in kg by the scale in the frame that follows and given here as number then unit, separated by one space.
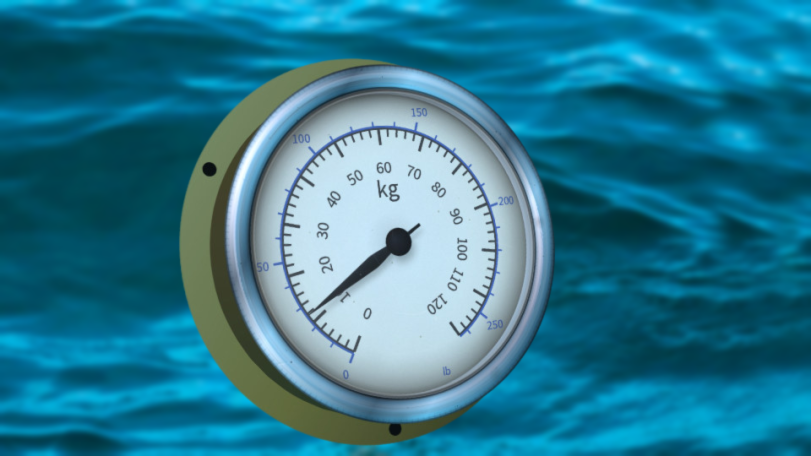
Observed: 12 kg
